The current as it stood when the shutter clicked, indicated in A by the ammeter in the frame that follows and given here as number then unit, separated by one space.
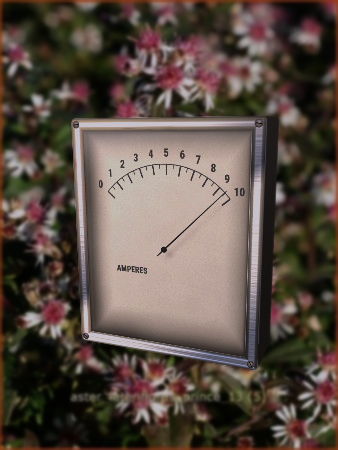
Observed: 9.5 A
